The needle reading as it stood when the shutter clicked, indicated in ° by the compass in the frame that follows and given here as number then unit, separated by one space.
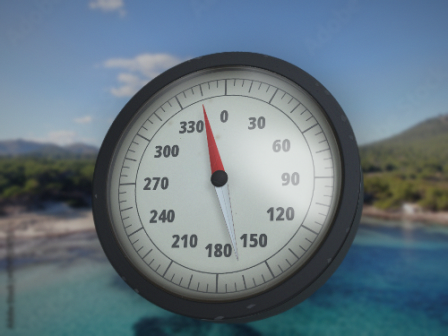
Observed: 345 °
